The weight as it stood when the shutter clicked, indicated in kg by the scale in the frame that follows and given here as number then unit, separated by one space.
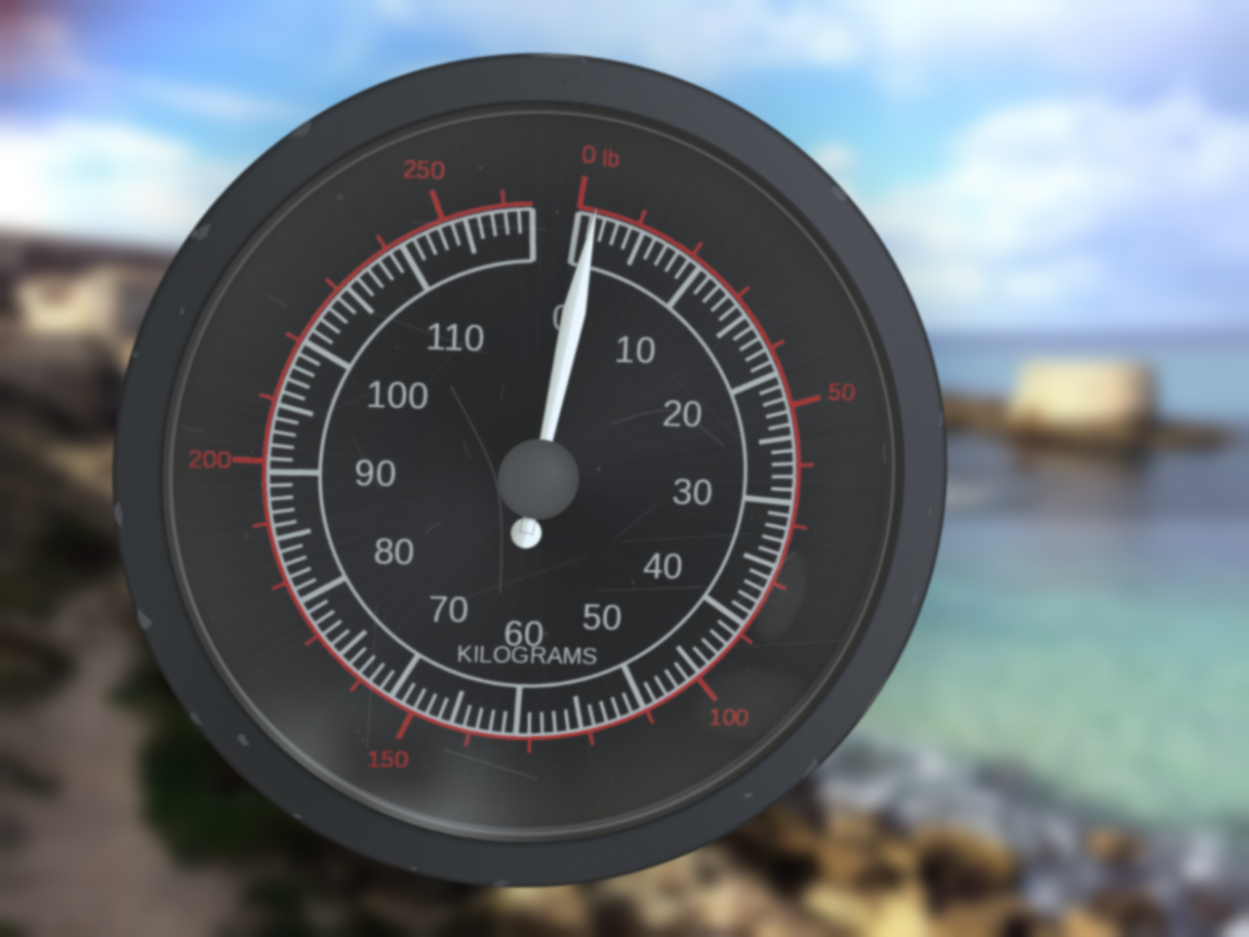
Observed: 1 kg
